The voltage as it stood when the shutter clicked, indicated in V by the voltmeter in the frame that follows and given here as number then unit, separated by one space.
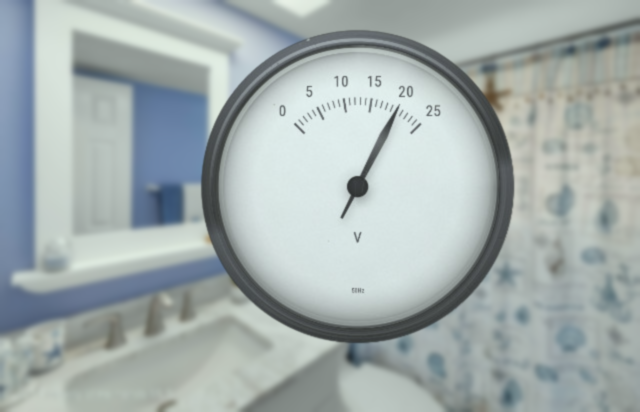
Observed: 20 V
